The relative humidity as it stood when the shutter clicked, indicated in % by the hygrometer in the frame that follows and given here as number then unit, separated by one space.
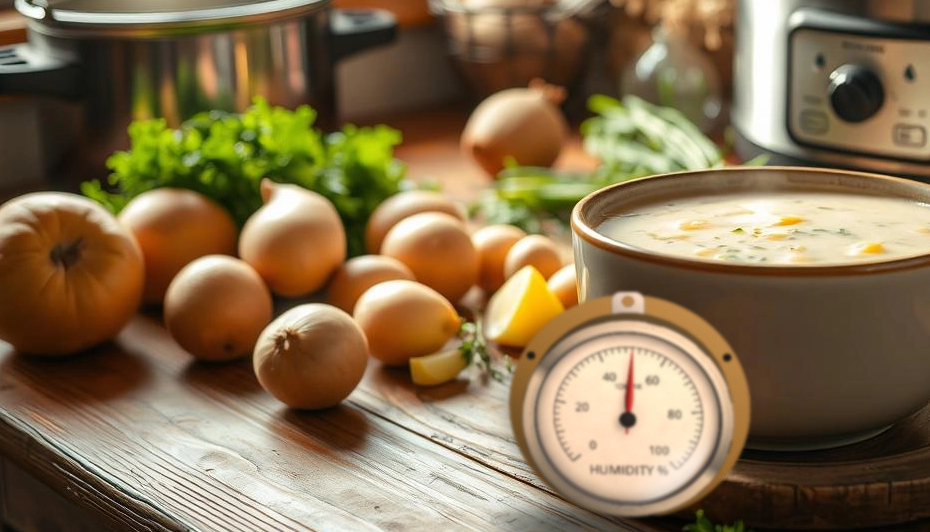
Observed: 50 %
